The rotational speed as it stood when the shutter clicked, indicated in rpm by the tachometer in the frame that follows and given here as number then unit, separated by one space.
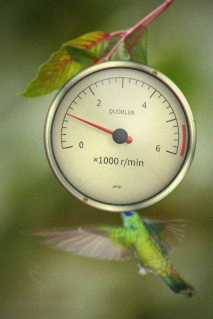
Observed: 1000 rpm
